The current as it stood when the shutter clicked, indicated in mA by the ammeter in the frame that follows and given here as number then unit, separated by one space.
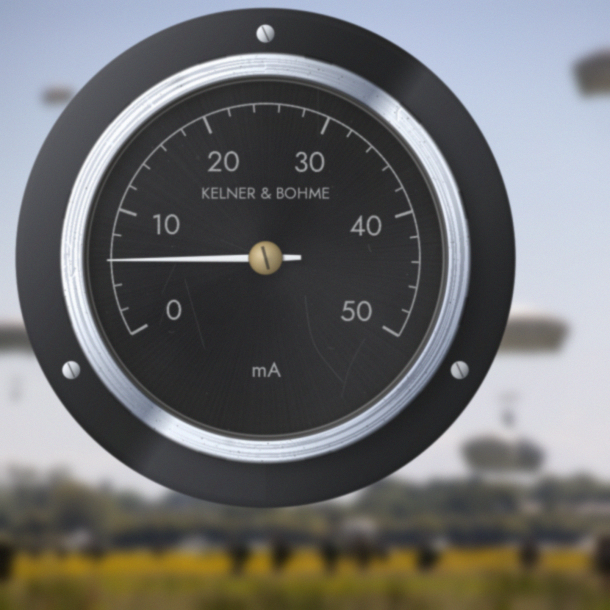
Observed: 6 mA
